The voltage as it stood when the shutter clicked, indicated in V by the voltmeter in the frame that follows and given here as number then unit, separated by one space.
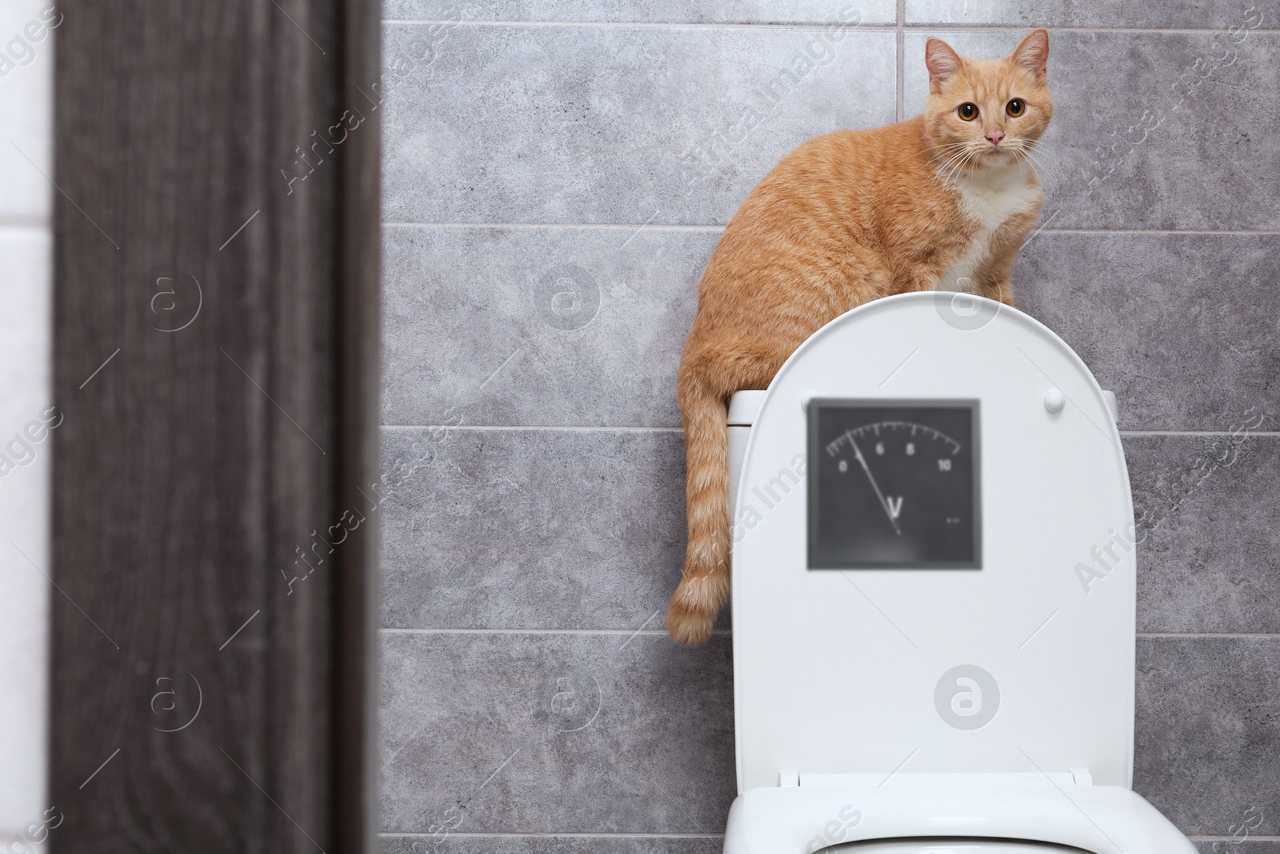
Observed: 4 V
